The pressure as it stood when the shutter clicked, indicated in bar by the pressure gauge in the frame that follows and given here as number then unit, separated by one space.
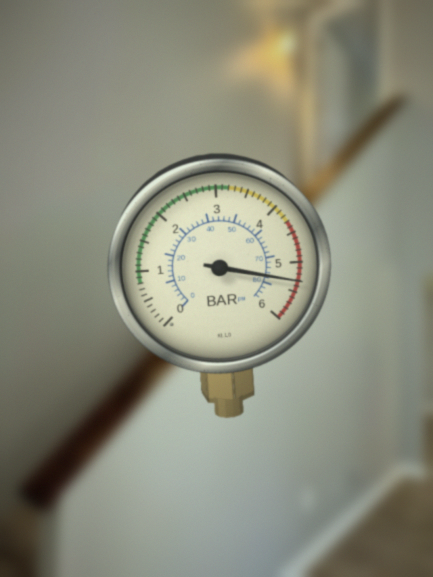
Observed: 5.3 bar
